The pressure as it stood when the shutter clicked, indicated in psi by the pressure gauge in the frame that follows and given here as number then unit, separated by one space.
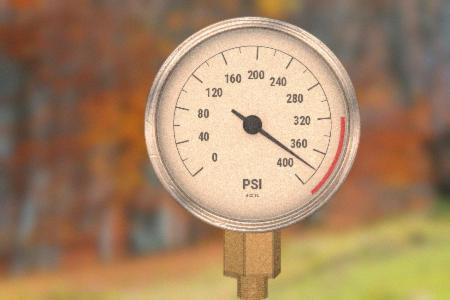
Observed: 380 psi
